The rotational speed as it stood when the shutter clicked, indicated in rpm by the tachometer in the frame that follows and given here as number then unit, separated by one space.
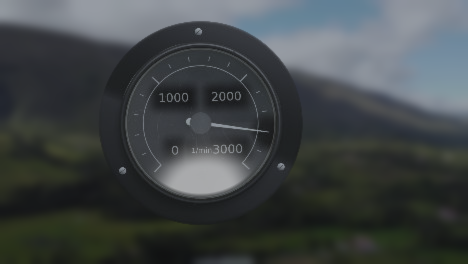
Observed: 2600 rpm
